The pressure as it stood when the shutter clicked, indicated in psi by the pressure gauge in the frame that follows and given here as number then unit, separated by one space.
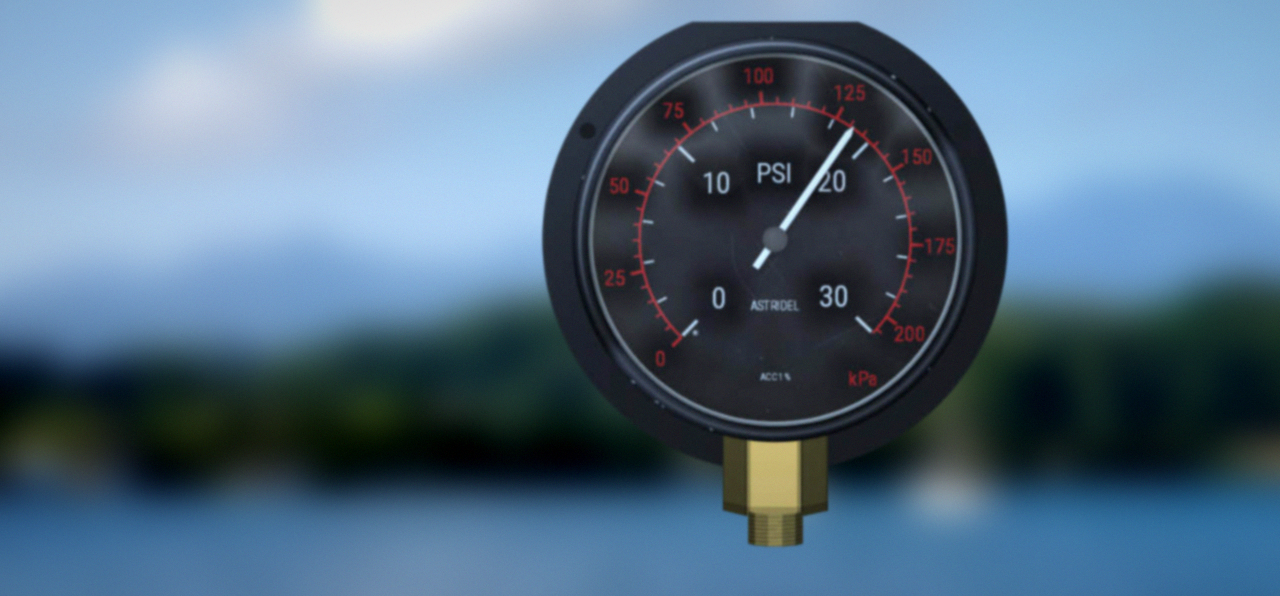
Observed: 19 psi
